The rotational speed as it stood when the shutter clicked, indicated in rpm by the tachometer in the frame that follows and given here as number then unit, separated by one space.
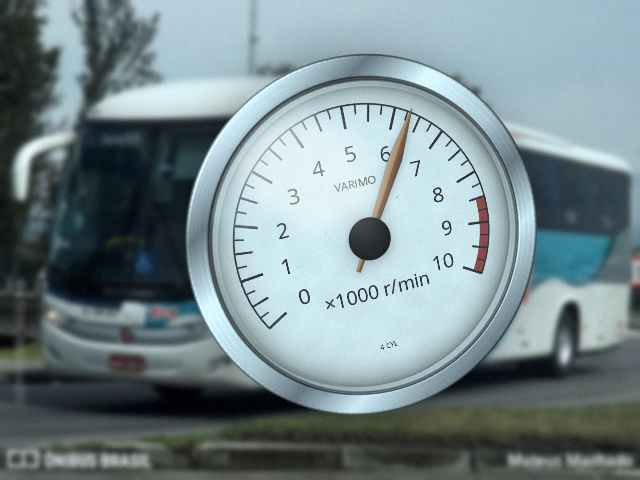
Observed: 6250 rpm
